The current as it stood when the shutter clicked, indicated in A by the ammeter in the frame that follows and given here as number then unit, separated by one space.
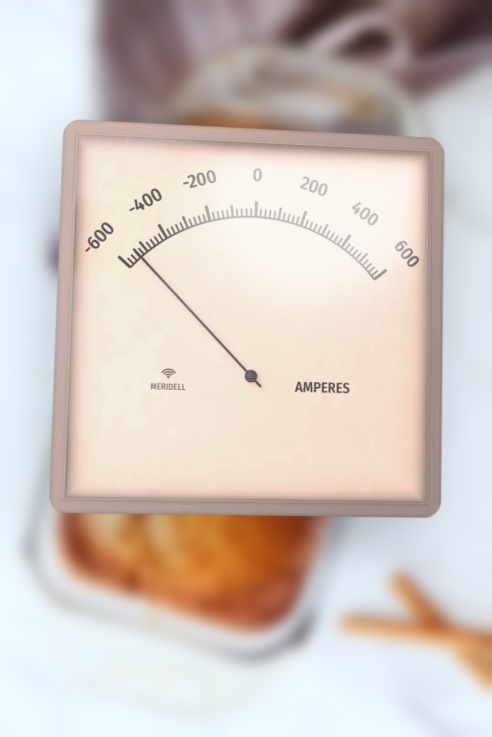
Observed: -540 A
